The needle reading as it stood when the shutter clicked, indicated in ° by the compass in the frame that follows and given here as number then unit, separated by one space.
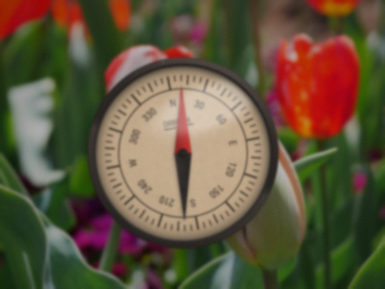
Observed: 10 °
